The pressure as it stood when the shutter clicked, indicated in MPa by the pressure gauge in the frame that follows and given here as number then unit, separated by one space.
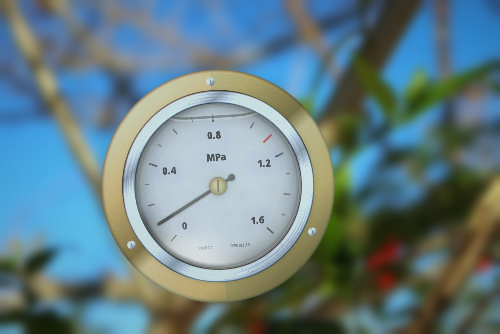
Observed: 0.1 MPa
